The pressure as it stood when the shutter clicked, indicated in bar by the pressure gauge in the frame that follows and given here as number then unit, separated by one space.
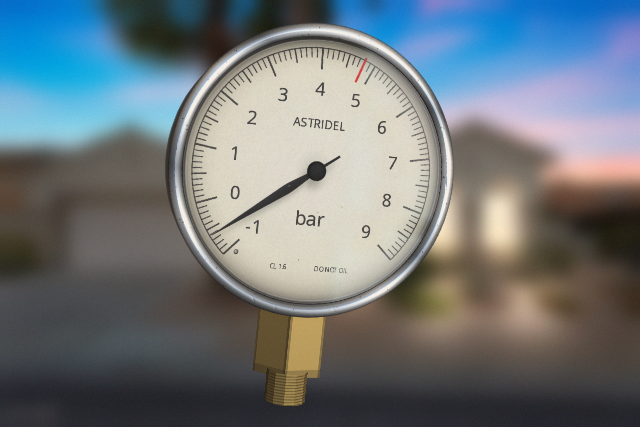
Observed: -0.6 bar
